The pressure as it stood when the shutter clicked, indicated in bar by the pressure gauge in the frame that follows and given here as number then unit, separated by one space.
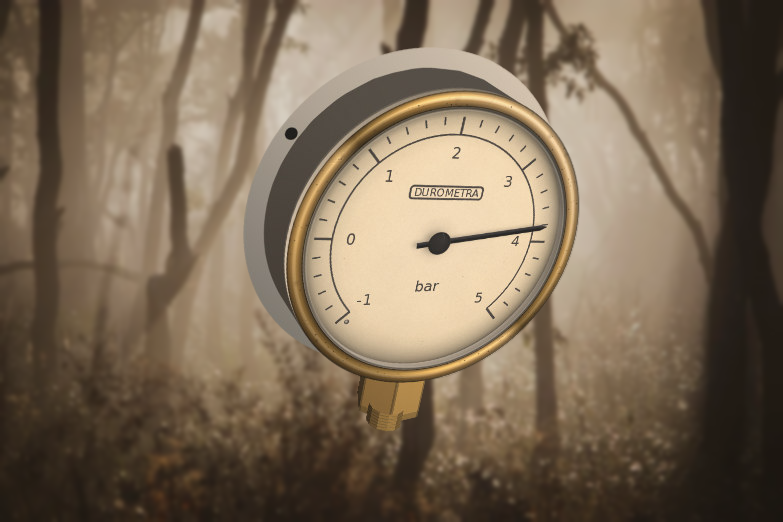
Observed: 3.8 bar
